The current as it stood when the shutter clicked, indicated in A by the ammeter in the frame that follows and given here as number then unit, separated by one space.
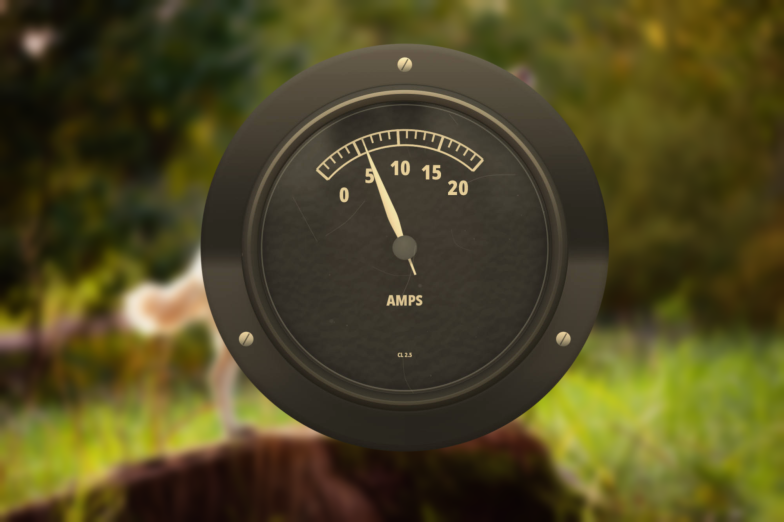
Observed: 6 A
